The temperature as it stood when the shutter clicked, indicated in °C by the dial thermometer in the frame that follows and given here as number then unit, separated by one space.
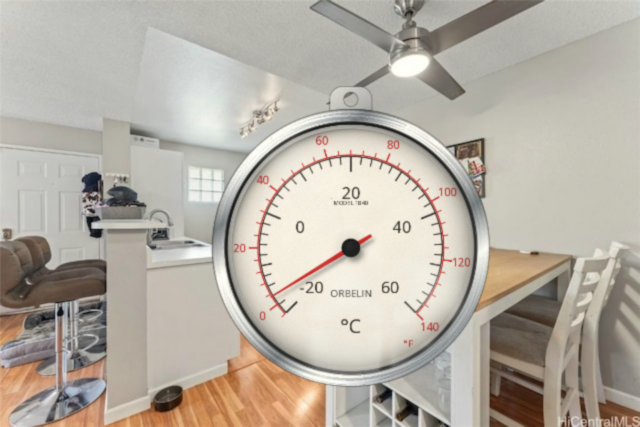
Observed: -16 °C
